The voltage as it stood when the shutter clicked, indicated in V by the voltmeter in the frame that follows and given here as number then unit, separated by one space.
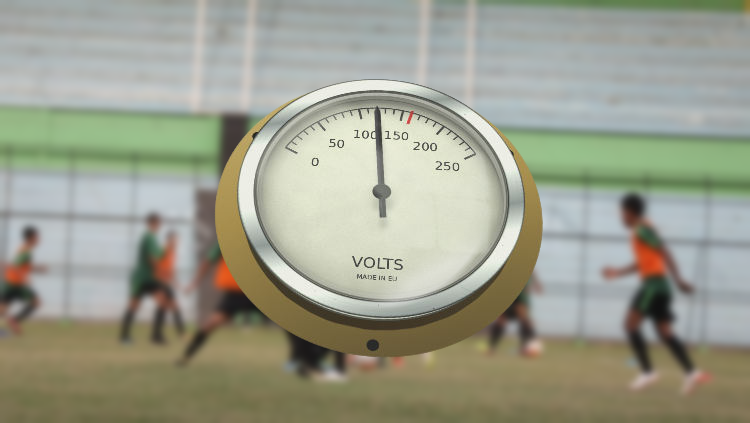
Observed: 120 V
